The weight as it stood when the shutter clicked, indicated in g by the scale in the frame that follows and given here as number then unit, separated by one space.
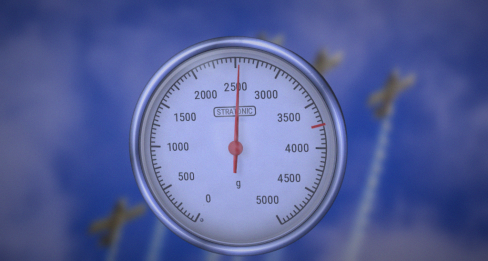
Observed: 2550 g
